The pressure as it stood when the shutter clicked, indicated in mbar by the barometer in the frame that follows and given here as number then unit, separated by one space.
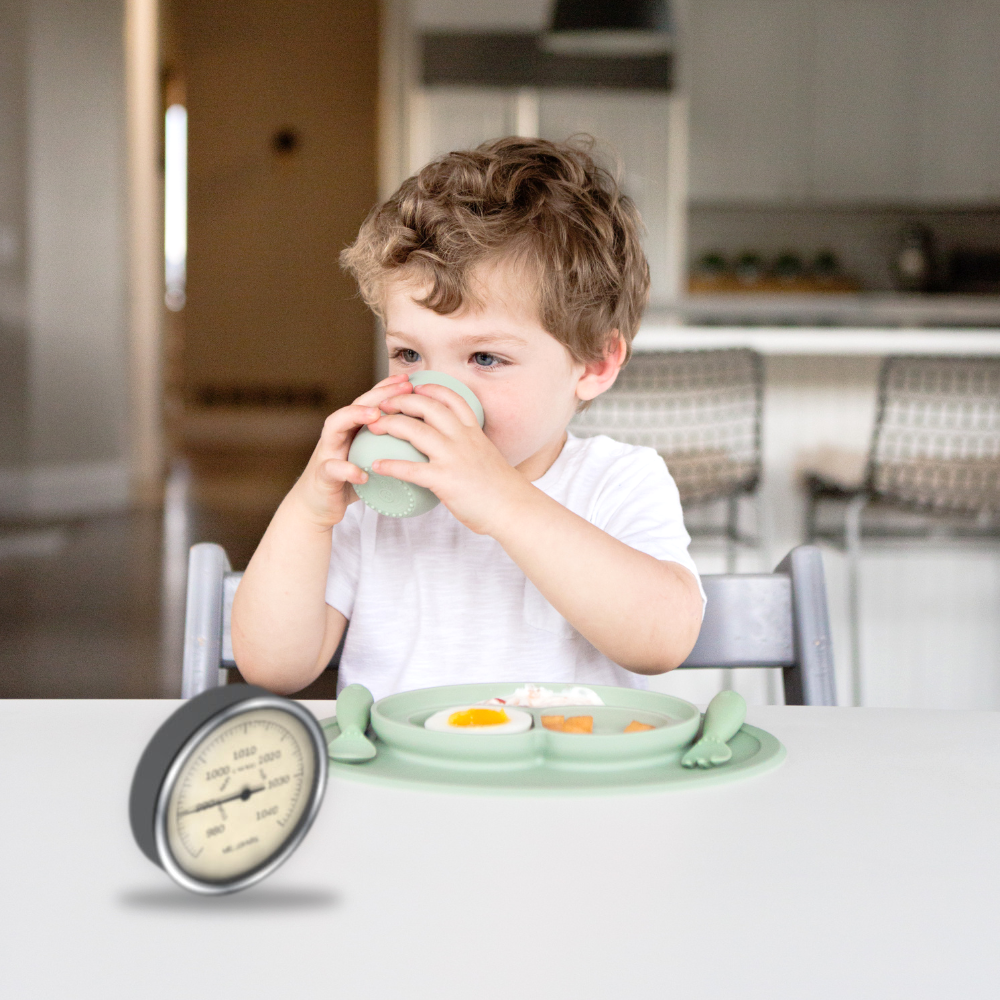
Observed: 990 mbar
